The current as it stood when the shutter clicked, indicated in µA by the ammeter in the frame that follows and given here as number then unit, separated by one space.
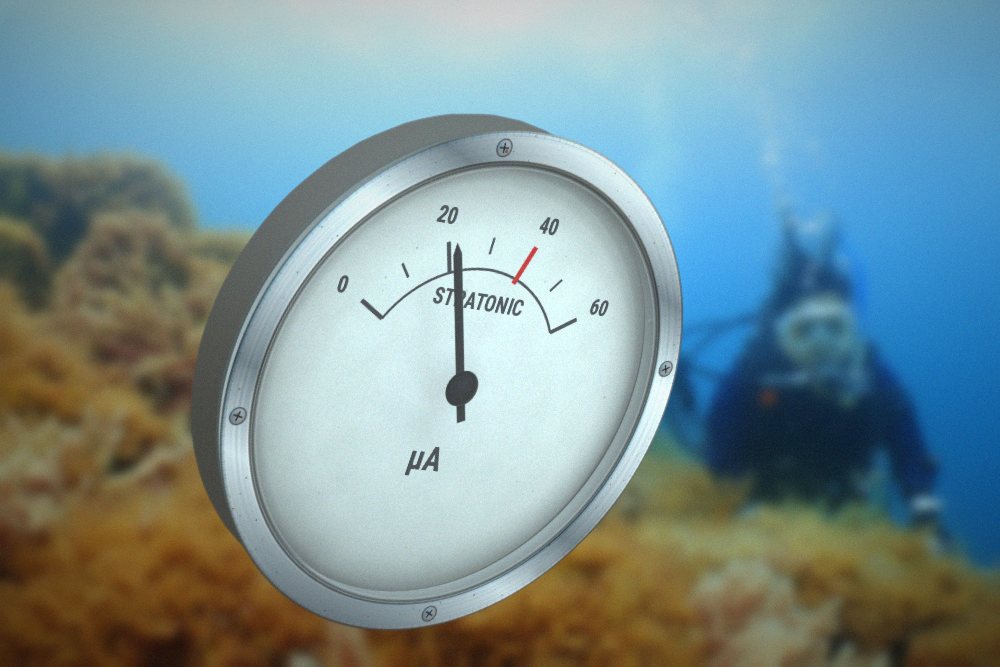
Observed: 20 µA
